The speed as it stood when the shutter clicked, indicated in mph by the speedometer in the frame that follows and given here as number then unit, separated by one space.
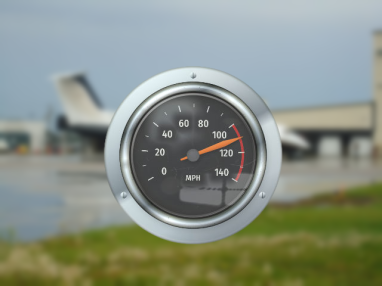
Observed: 110 mph
